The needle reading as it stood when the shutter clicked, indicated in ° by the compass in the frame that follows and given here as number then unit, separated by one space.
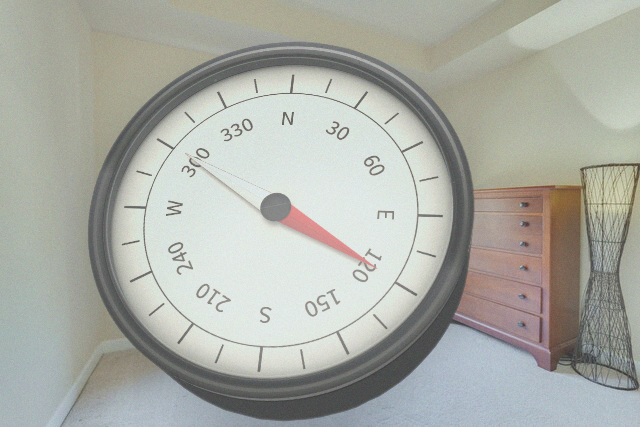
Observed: 120 °
